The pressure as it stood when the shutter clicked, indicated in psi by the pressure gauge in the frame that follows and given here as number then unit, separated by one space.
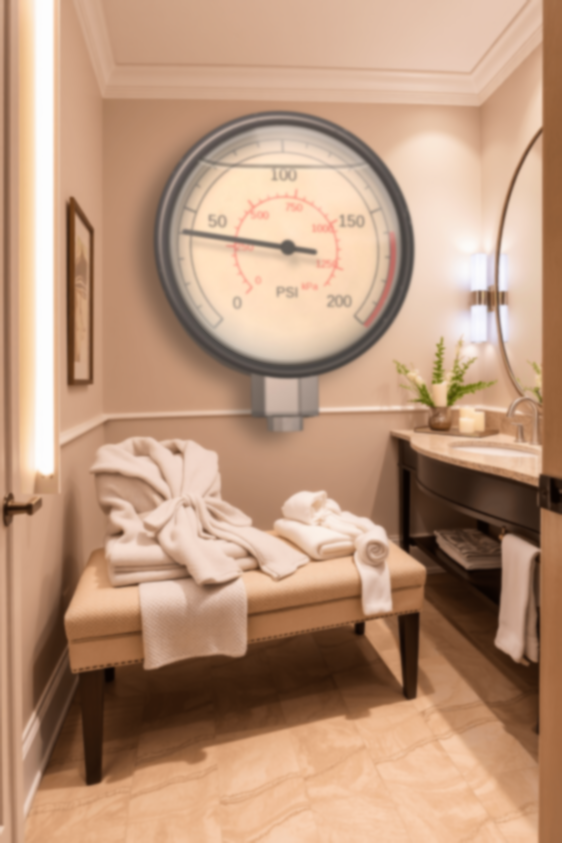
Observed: 40 psi
